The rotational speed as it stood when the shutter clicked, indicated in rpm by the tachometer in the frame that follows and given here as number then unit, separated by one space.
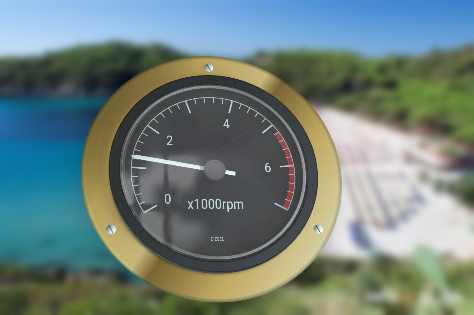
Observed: 1200 rpm
